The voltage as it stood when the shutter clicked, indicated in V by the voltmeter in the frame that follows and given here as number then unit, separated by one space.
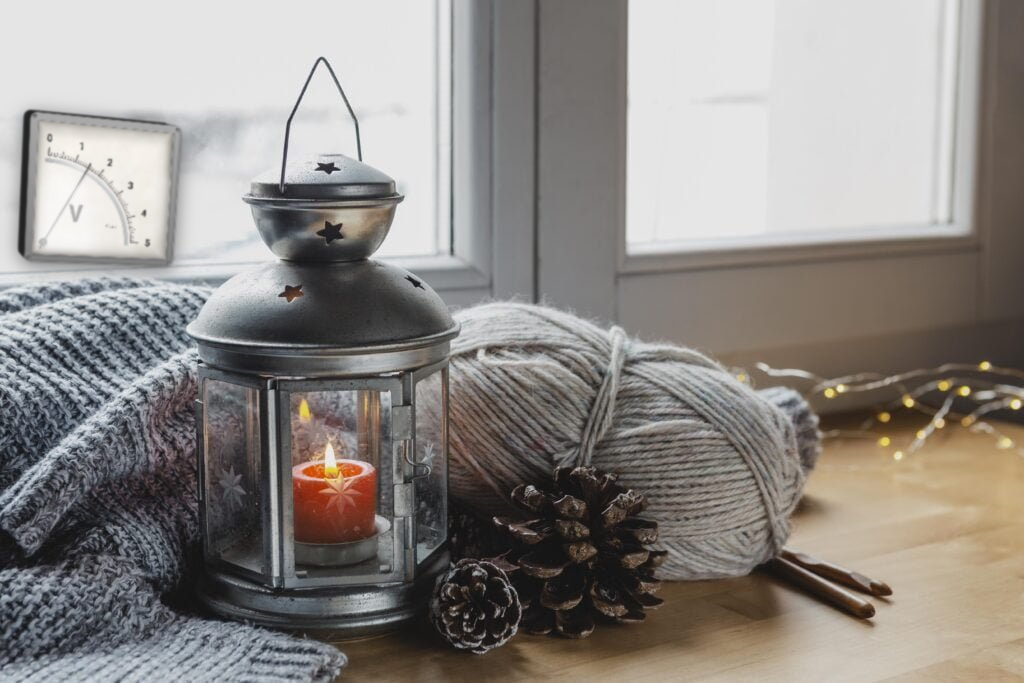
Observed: 1.5 V
